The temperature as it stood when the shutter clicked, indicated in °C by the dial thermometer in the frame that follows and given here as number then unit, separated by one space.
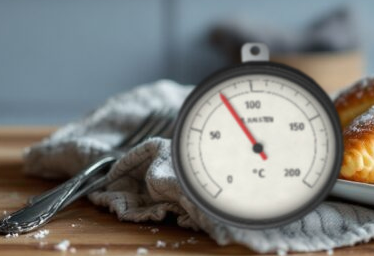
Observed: 80 °C
